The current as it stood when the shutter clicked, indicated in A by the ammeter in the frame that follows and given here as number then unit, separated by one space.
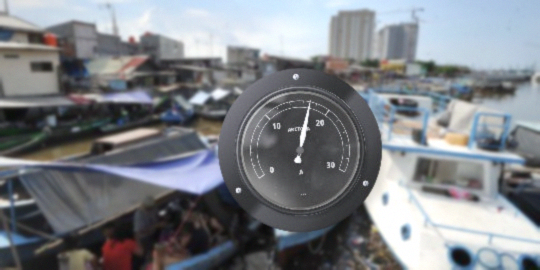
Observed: 17 A
